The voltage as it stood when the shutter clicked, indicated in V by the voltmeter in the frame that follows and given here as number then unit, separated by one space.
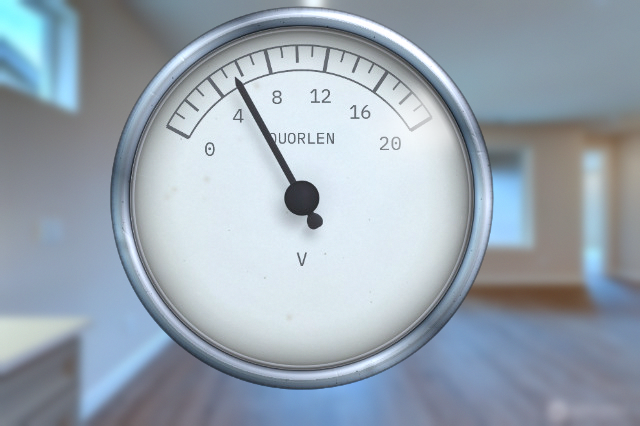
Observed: 5.5 V
